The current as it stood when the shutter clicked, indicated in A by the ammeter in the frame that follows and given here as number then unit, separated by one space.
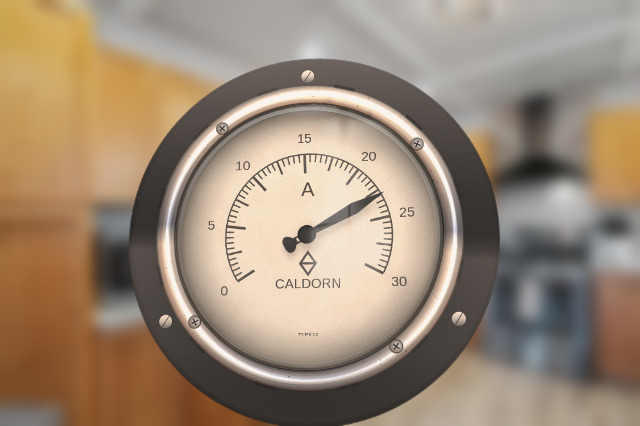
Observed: 23 A
